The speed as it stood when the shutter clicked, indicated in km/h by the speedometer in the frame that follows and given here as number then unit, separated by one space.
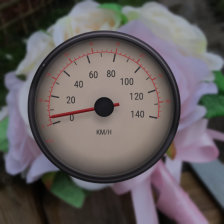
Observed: 5 km/h
